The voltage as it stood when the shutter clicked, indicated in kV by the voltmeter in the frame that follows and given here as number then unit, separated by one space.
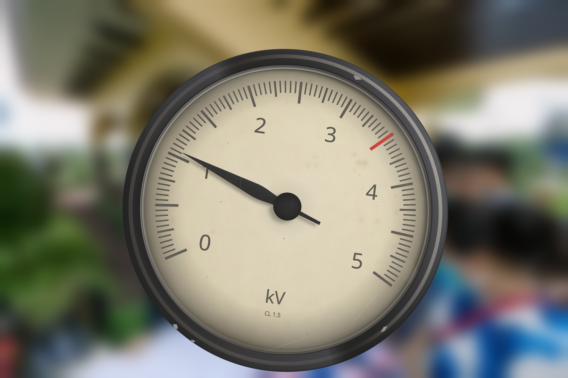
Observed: 1.05 kV
